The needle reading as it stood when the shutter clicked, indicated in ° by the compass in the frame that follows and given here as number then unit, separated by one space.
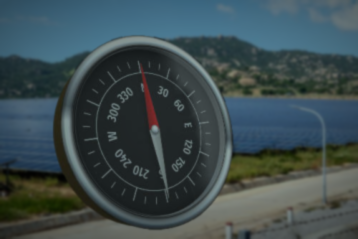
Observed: 0 °
